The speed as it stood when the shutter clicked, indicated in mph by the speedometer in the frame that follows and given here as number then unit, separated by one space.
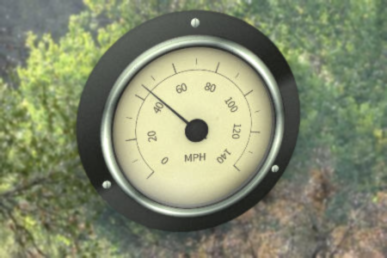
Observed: 45 mph
